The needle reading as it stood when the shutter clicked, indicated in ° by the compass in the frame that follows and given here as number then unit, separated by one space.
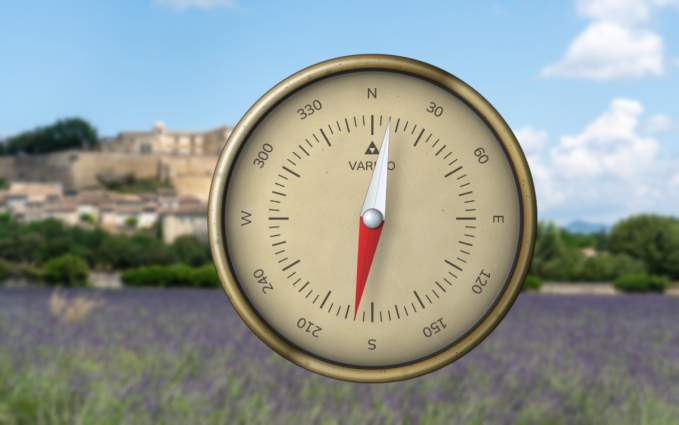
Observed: 190 °
